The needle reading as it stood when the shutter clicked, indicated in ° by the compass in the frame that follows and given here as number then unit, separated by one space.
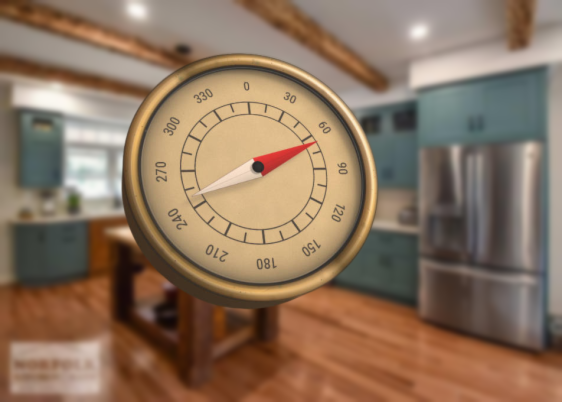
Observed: 67.5 °
